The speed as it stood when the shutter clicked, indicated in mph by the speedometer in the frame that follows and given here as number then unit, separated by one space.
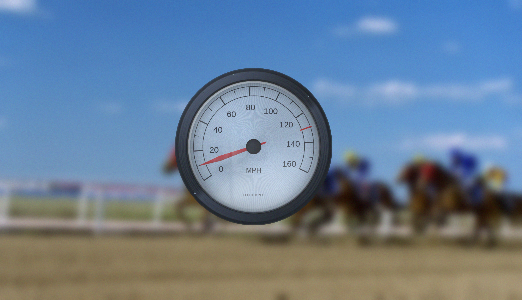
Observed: 10 mph
